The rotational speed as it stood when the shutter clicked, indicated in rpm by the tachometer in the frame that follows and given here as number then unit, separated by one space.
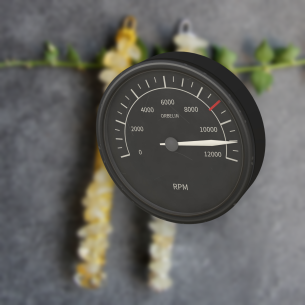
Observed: 11000 rpm
